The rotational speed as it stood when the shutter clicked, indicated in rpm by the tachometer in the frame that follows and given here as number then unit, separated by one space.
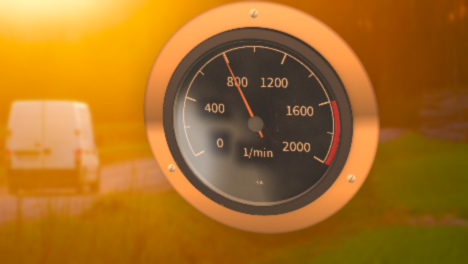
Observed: 800 rpm
